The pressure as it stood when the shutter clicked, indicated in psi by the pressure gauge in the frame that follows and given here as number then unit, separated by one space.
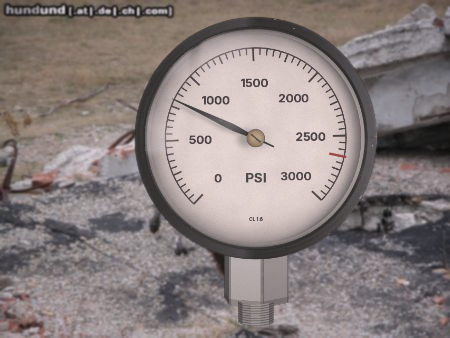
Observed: 800 psi
